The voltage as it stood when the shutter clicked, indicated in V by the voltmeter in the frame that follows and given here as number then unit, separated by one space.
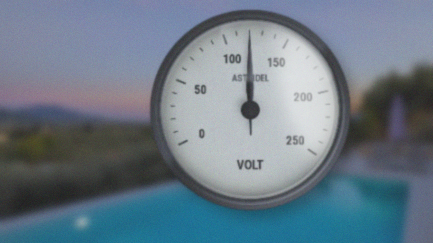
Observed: 120 V
